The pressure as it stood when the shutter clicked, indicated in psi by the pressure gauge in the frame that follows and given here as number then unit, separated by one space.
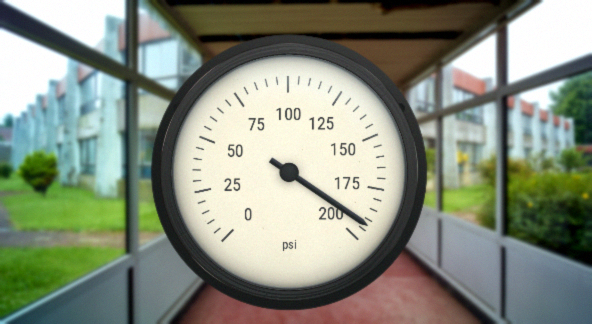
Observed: 192.5 psi
